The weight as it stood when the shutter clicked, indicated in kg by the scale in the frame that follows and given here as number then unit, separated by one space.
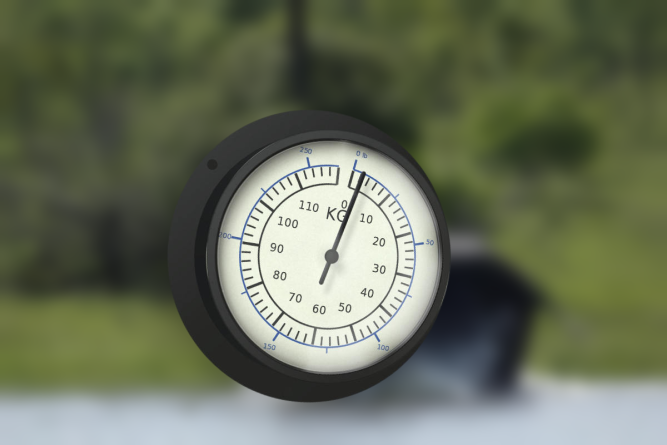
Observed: 2 kg
